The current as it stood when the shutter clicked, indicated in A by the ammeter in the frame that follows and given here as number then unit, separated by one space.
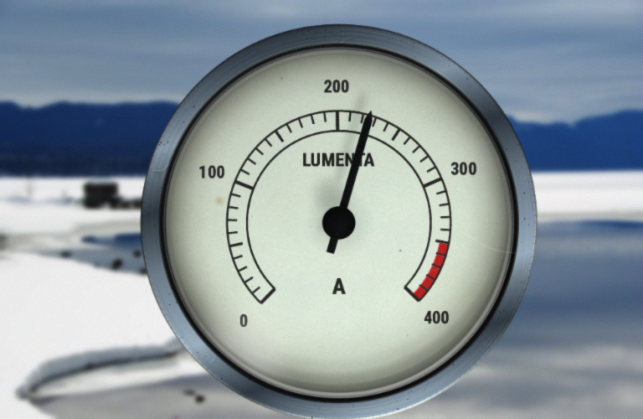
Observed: 225 A
